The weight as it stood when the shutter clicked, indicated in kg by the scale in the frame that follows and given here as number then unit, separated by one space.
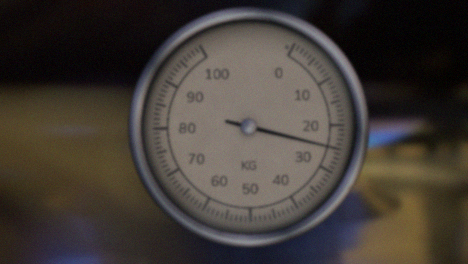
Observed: 25 kg
